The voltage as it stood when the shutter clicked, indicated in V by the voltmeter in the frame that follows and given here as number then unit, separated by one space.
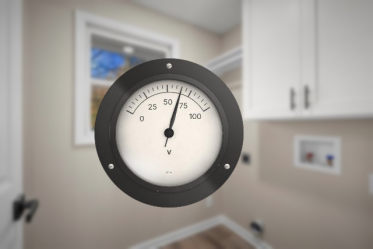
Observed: 65 V
